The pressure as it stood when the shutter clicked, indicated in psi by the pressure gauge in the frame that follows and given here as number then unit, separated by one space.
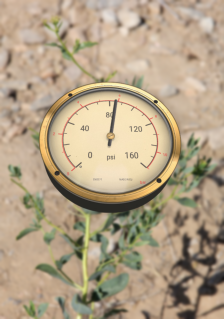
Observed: 85 psi
